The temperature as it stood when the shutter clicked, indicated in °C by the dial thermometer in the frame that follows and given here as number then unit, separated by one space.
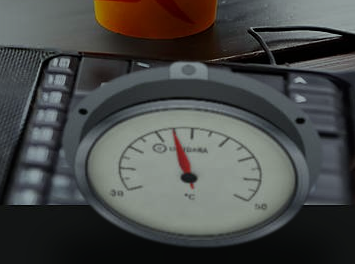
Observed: 5 °C
